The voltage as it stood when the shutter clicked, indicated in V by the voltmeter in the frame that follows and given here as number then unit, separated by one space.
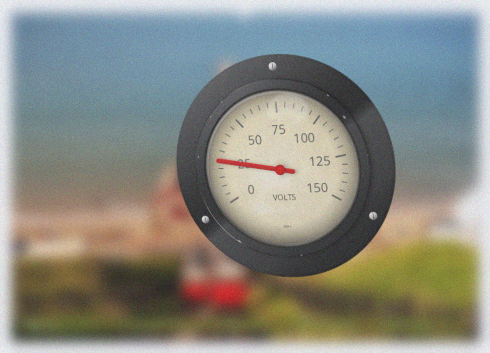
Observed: 25 V
